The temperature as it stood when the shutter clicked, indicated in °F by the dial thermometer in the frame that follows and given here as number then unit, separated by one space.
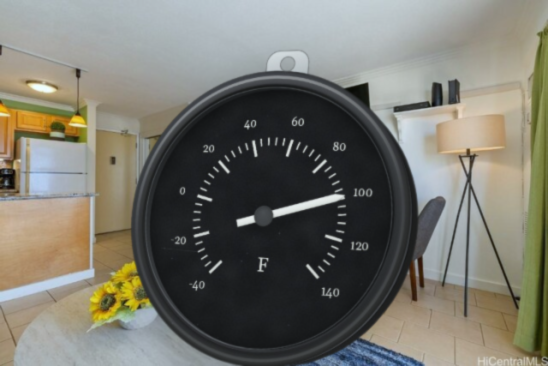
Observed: 100 °F
